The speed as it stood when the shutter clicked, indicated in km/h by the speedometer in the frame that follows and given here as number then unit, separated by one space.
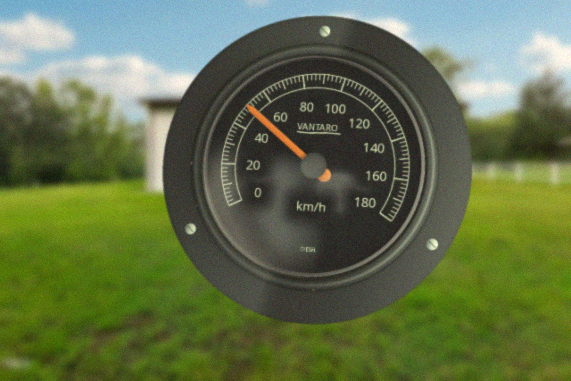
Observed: 50 km/h
